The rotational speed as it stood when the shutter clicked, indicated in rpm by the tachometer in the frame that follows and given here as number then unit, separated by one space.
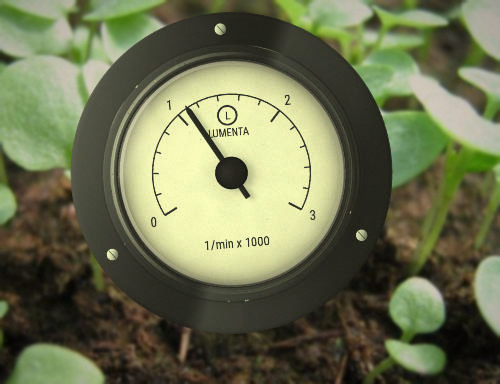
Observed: 1100 rpm
